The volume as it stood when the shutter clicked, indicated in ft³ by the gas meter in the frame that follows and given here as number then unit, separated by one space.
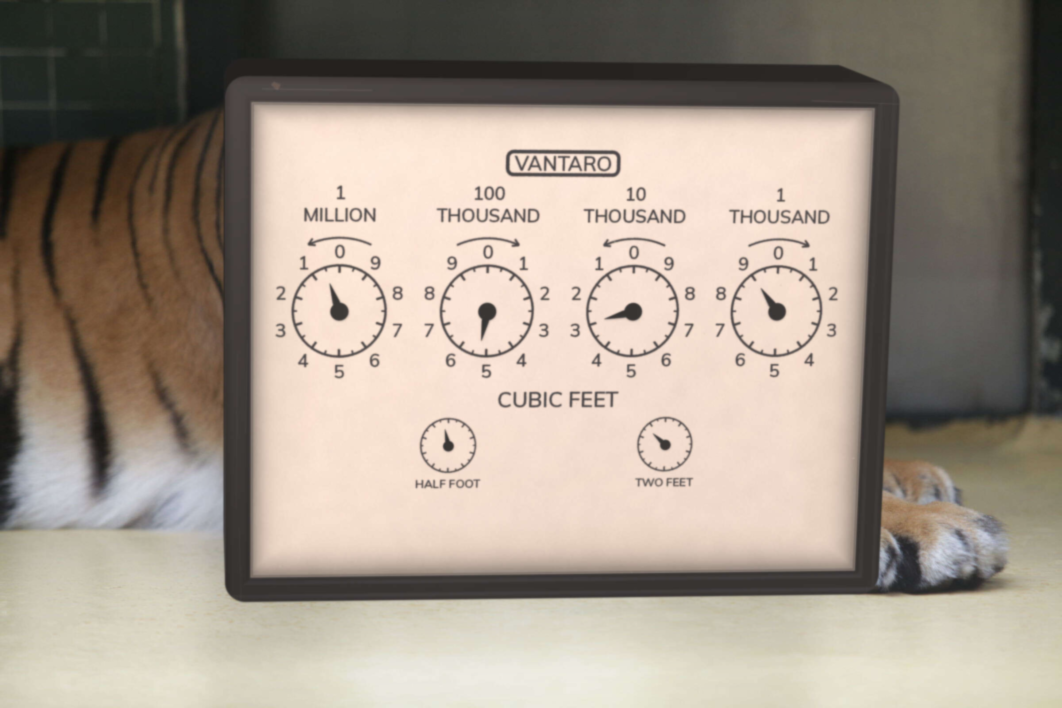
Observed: 52900 ft³
